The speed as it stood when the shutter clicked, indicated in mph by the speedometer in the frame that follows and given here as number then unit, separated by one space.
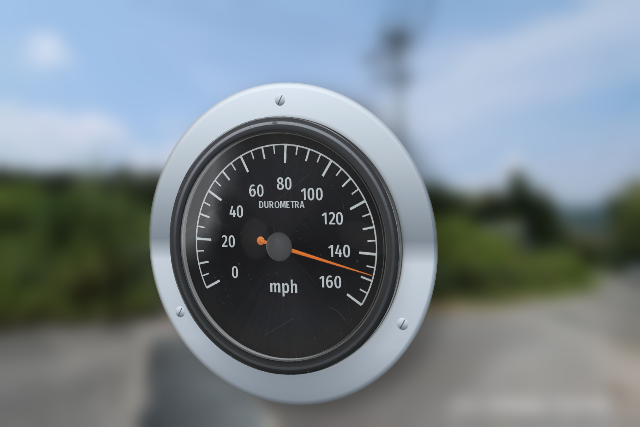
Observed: 147.5 mph
